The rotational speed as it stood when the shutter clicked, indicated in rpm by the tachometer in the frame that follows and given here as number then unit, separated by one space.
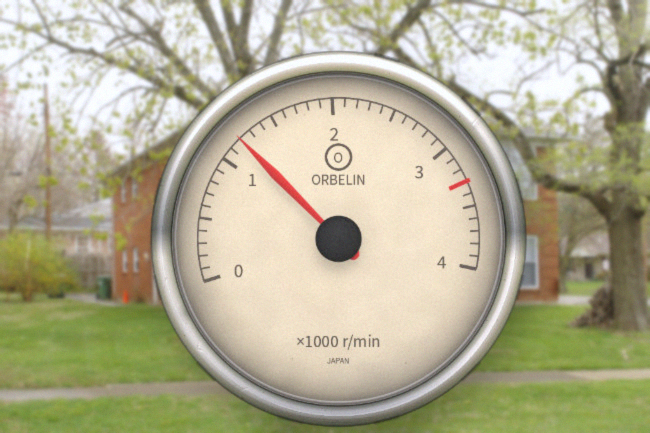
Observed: 1200 rpm
